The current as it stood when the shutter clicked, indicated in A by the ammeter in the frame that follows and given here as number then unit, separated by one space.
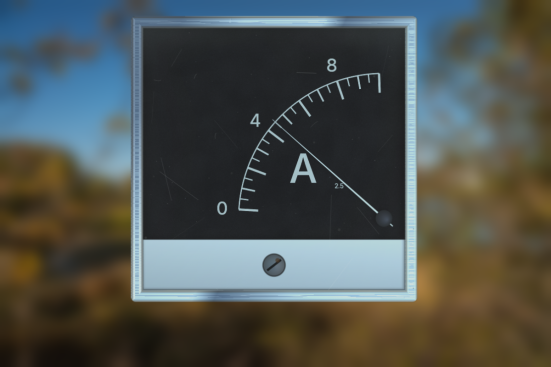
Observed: 4.5 A
